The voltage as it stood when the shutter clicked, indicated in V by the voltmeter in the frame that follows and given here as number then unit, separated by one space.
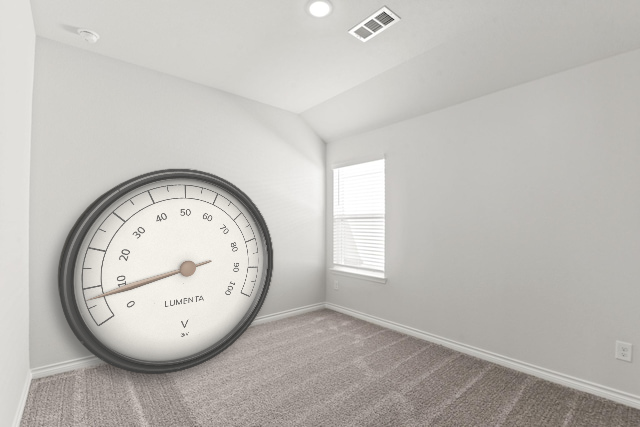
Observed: 7.5 V
